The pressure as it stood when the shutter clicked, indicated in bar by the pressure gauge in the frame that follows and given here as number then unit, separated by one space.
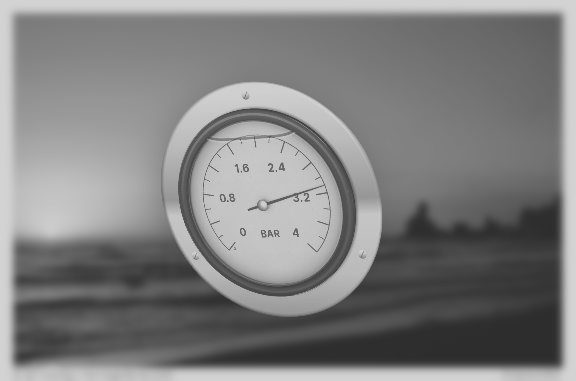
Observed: 3.1 bar
